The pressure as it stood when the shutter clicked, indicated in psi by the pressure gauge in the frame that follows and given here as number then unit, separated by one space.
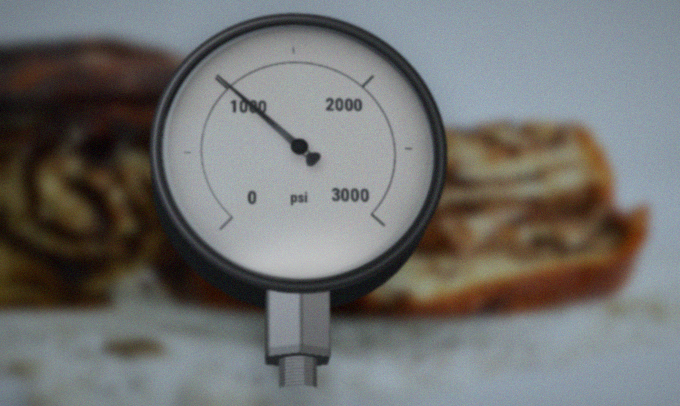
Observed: 1000 psi
